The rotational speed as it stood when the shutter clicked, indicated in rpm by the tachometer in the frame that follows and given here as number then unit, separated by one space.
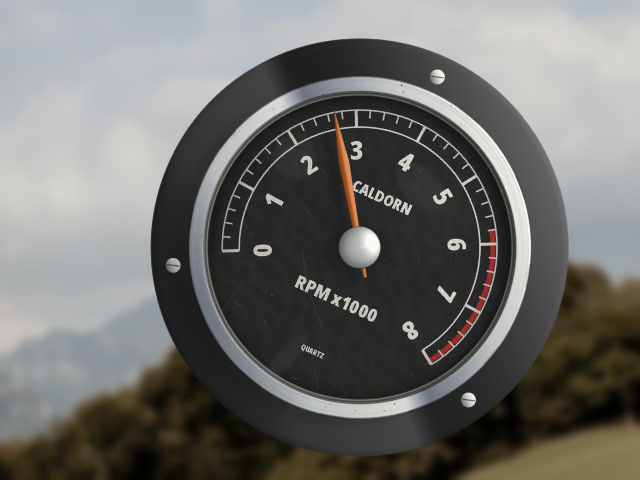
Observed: 2700 rpm
